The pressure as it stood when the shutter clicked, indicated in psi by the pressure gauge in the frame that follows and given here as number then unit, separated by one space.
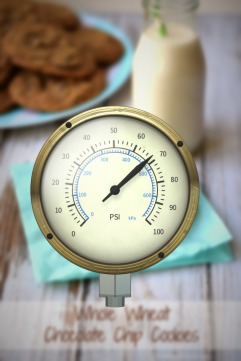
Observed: 68 psi
